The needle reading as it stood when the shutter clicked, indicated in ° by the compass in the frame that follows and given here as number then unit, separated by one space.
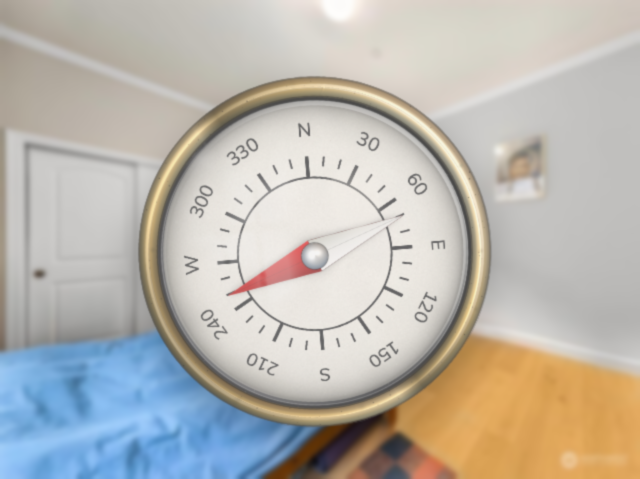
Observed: 250 °
